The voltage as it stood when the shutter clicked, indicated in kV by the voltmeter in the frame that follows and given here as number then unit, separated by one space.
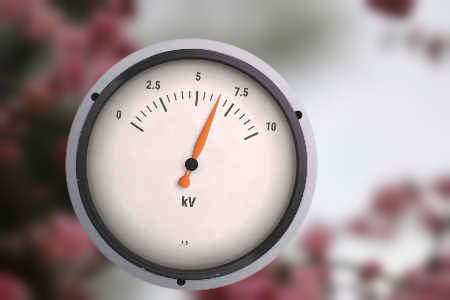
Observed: 6.5 kV
